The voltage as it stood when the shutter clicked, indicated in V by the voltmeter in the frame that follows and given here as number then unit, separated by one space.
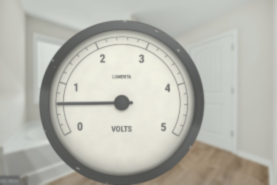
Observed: 0.6 V
